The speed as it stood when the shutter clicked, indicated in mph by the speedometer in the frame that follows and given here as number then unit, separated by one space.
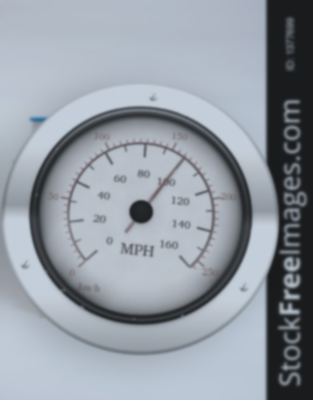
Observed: 100 mph
